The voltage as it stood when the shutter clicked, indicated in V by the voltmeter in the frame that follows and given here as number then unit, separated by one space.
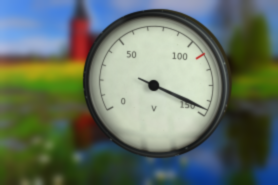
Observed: 145 V
